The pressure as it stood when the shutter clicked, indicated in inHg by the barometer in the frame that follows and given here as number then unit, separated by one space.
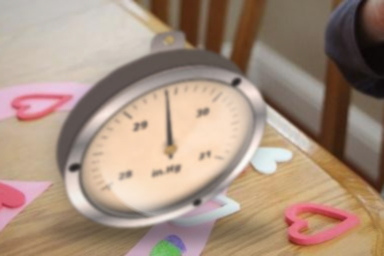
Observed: 29.4 inHg
